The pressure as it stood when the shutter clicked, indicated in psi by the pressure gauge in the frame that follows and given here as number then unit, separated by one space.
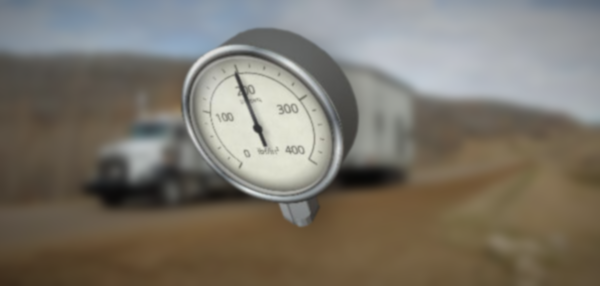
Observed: 200 psi
